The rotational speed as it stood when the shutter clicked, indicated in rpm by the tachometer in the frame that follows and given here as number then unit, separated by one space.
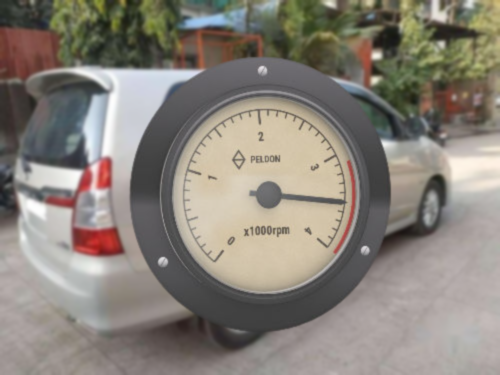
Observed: 3500 rpm
